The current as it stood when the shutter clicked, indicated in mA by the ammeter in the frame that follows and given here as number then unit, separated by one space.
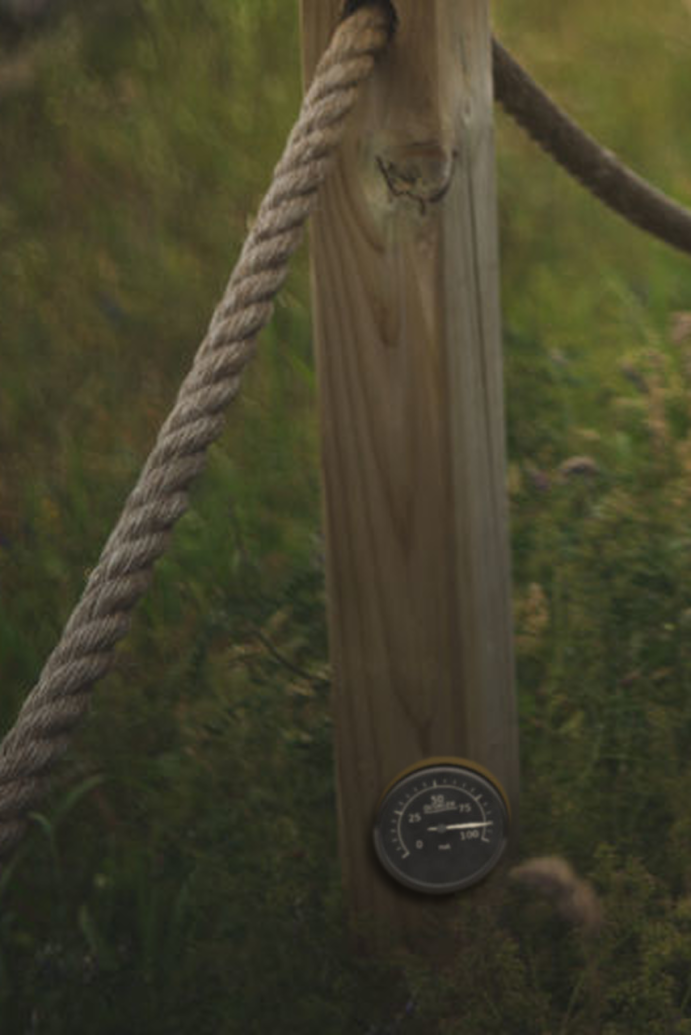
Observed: 90 mA
